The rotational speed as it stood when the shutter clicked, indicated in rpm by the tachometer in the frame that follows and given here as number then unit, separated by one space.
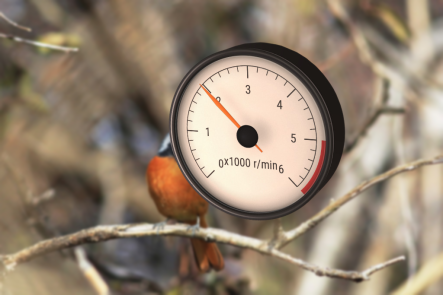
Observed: 2000 rpm
